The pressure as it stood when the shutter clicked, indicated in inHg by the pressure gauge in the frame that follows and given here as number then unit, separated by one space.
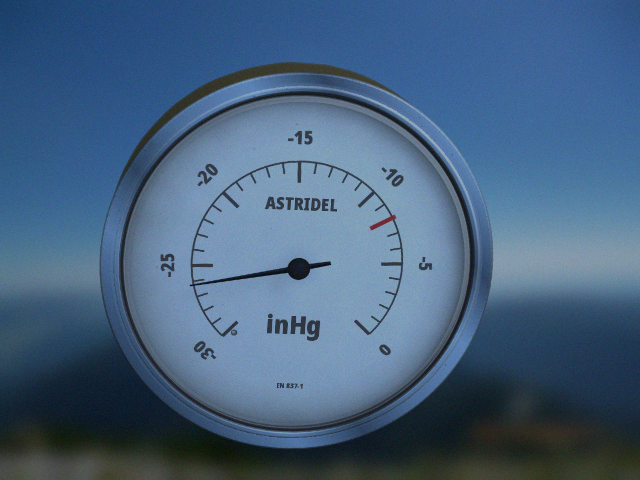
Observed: -26 inHg
